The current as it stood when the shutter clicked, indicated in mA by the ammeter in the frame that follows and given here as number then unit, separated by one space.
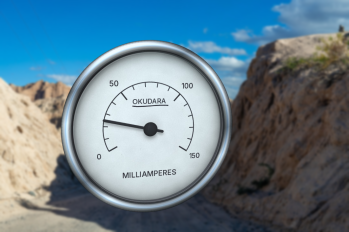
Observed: 25 mA
